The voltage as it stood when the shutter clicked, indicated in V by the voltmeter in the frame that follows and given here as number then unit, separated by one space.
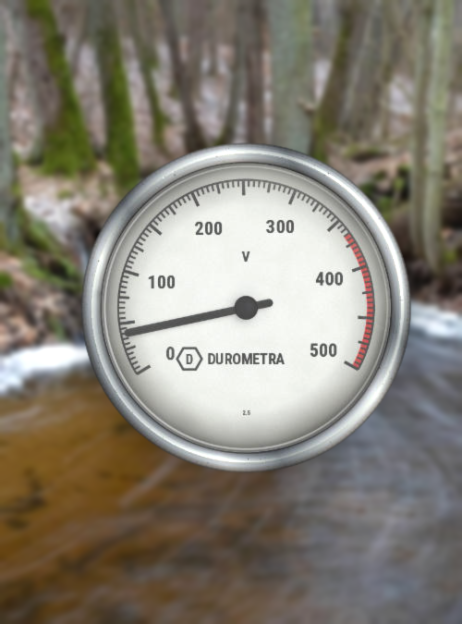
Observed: 40 V
